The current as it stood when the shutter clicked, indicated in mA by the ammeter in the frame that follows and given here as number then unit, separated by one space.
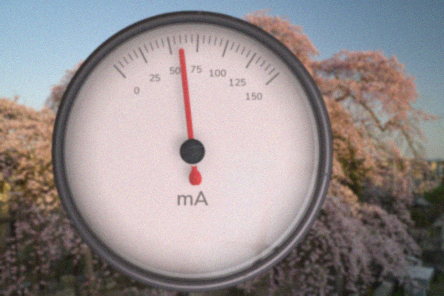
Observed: 60 mA
